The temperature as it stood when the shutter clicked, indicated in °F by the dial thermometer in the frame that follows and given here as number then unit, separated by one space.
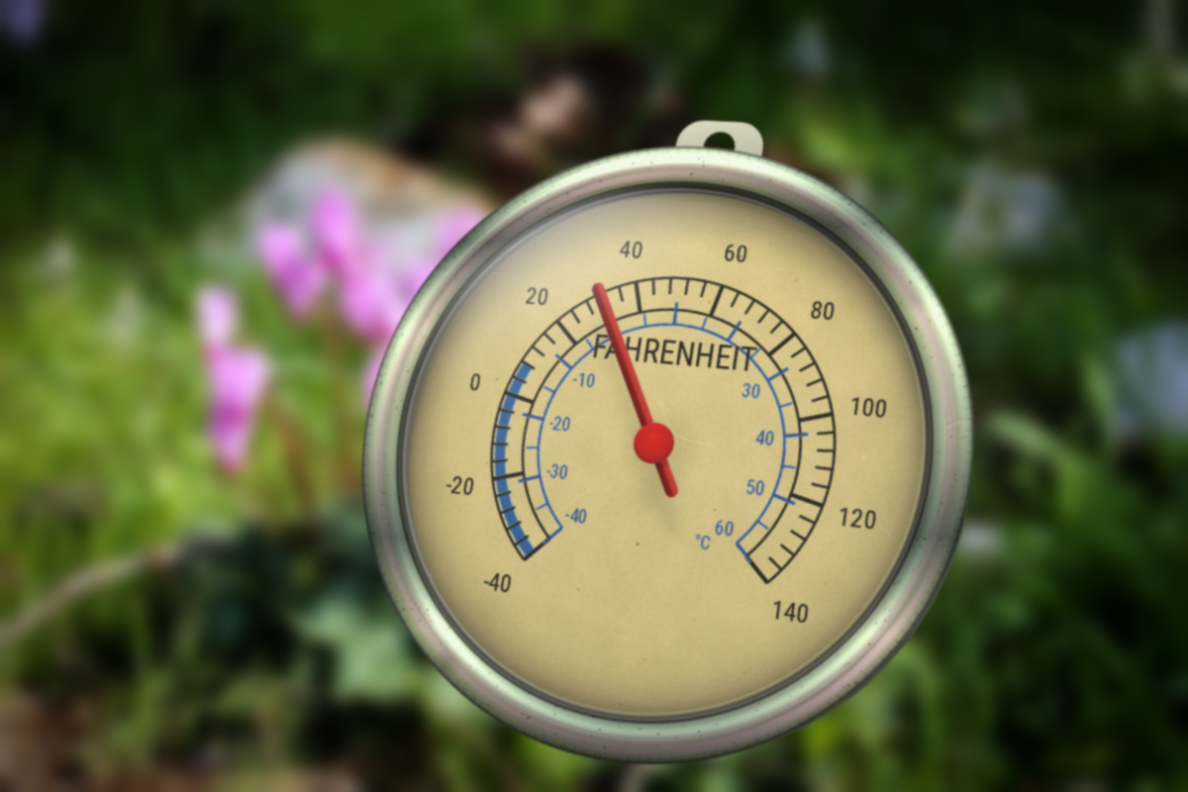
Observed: 32 °F
